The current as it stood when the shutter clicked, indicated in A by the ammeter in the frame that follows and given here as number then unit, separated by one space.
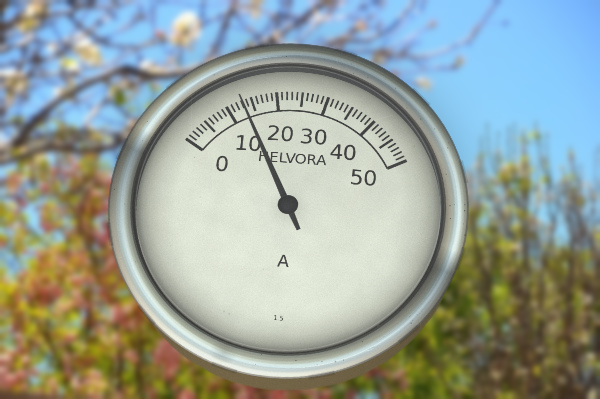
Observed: 13 A
